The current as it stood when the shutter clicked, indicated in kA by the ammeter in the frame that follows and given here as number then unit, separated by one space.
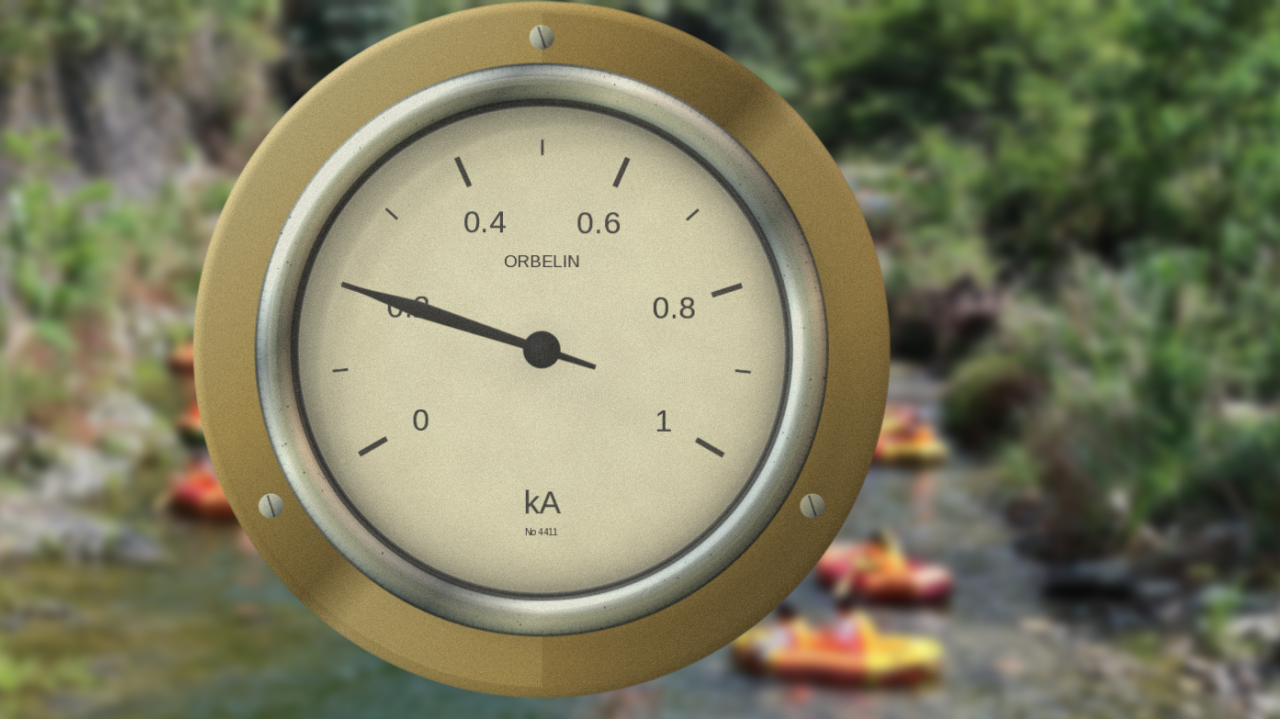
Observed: 0.2 kA
